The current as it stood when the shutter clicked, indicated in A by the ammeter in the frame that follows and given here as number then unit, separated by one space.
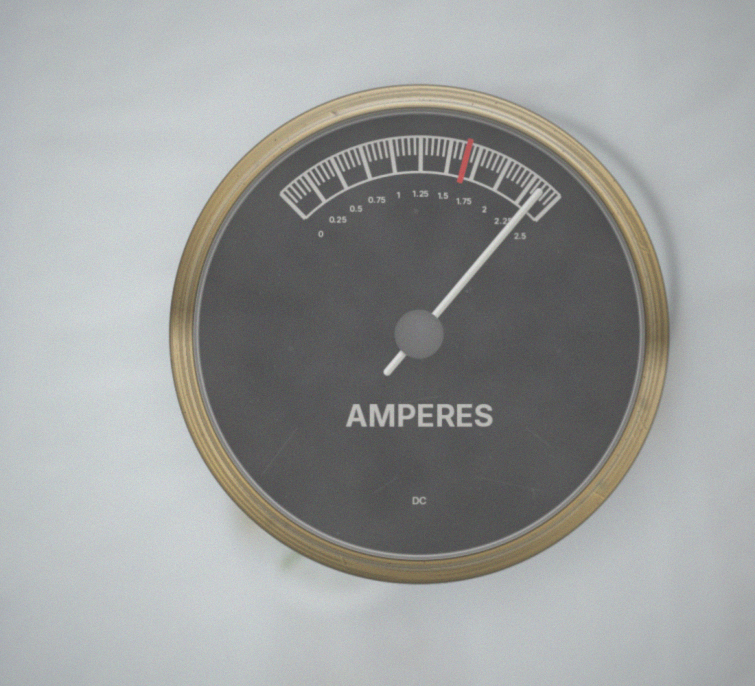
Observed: 2.35 A
